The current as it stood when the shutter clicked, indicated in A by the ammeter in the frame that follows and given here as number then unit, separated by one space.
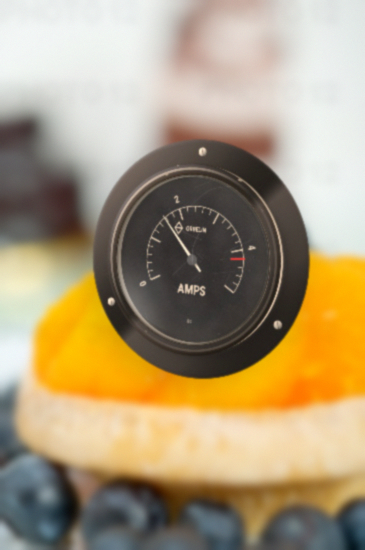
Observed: 1.6 A
